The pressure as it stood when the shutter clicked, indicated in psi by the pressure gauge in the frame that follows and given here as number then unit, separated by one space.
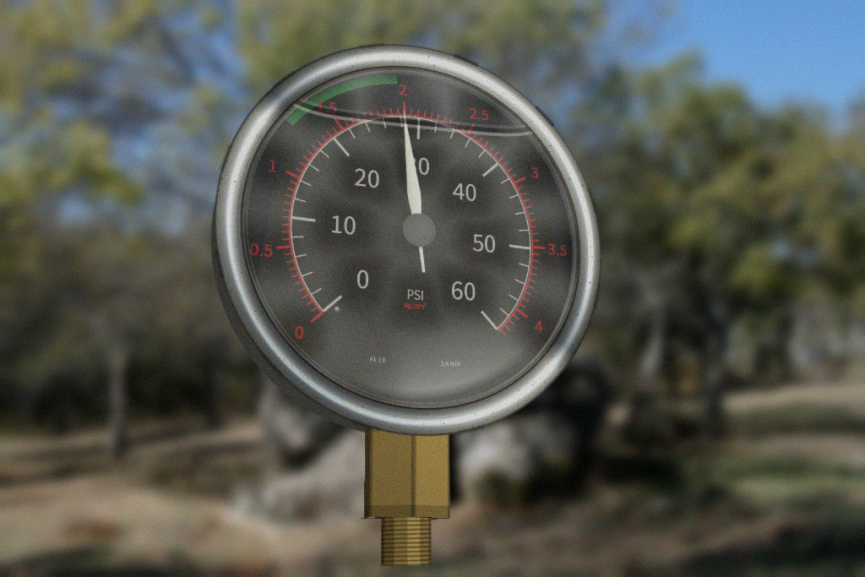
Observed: 28 psi
